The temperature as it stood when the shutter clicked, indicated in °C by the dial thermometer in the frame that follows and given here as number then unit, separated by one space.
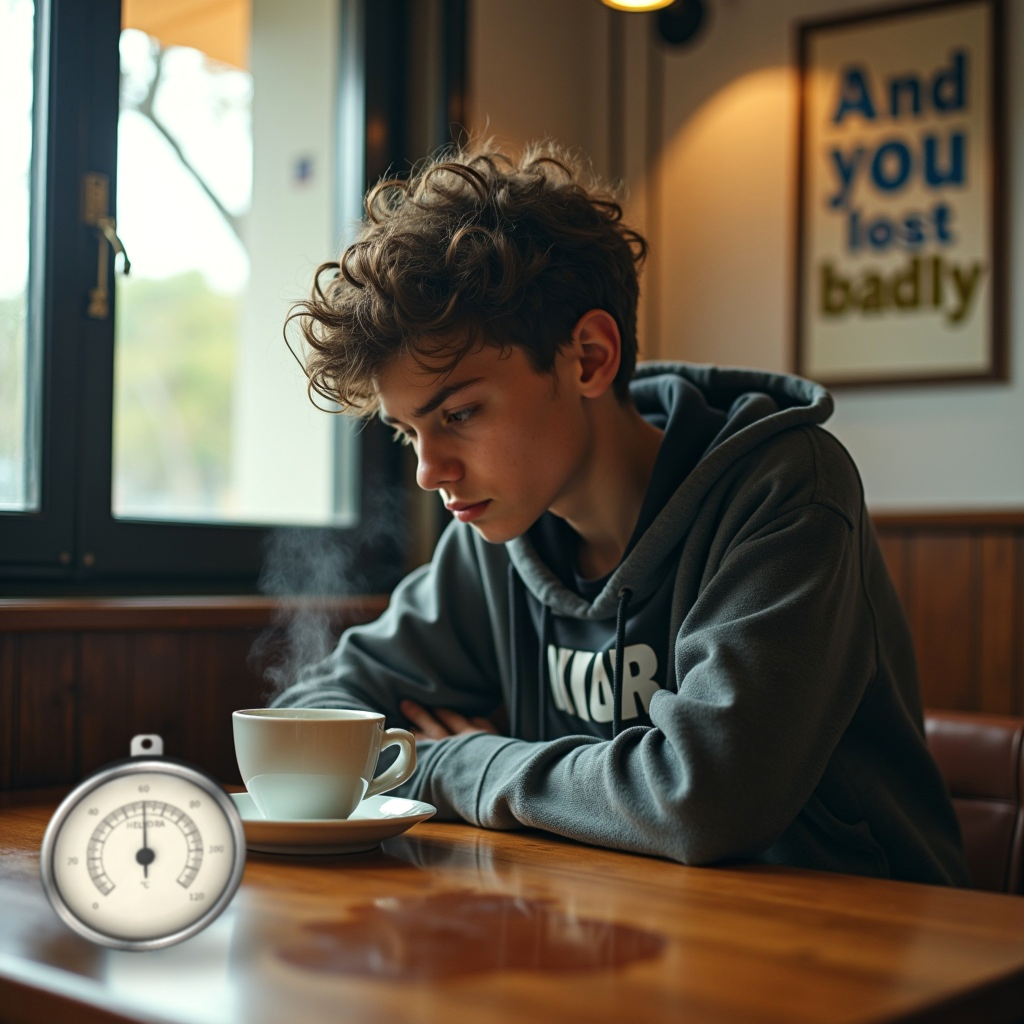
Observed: 60 °C
